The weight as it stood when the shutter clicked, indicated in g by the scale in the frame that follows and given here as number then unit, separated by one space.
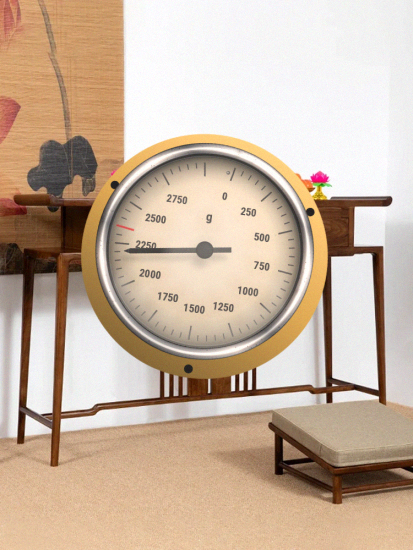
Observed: 2200 g
